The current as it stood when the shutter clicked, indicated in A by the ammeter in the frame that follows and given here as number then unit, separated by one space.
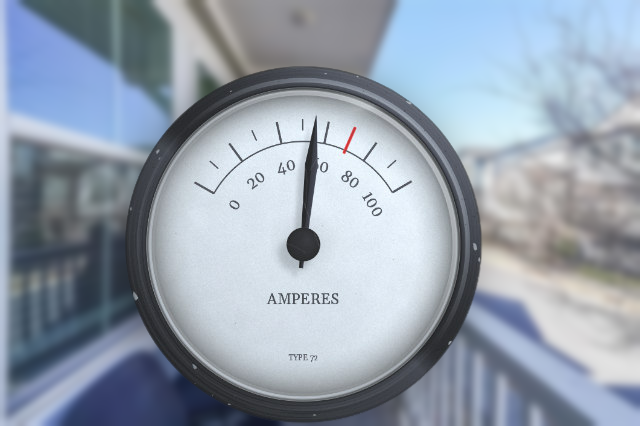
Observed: 55 A
